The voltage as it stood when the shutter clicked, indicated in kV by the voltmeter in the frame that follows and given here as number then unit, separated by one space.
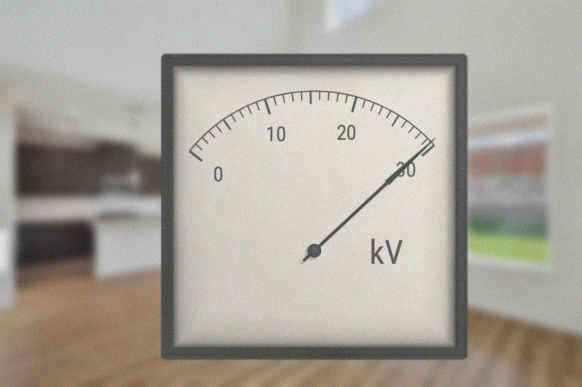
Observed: 29.5 kV
